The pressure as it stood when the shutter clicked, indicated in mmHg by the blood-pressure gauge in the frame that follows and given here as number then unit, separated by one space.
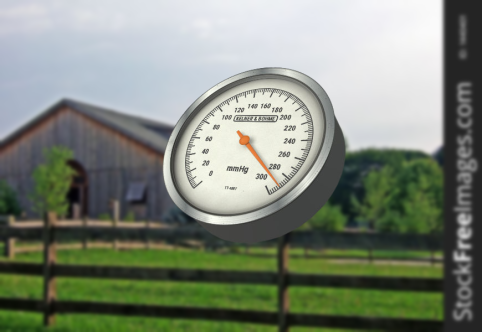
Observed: 290 mmHg
